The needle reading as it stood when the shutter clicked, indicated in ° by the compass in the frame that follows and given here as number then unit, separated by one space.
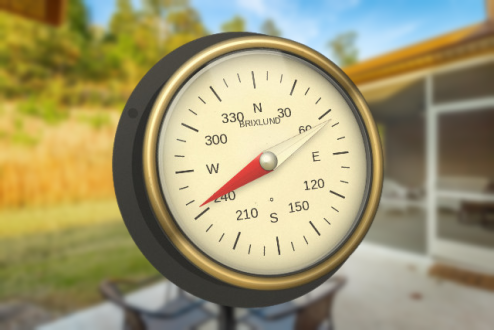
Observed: 245 °
